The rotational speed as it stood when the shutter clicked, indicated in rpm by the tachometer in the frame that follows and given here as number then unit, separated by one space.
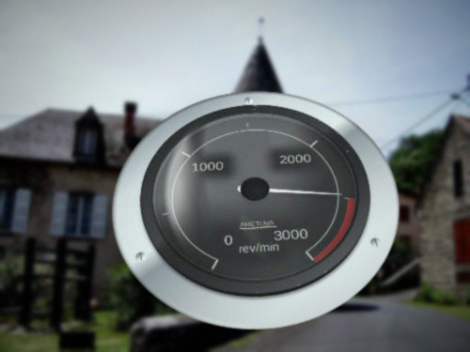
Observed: 2500 rpm
